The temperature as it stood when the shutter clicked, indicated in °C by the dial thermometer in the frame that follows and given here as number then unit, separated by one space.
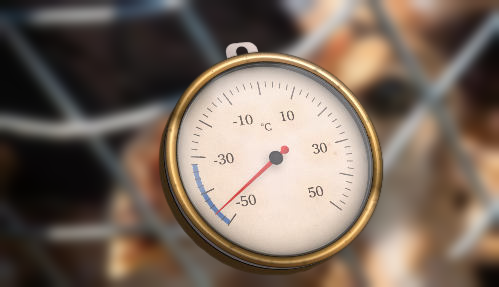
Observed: -46 °C
